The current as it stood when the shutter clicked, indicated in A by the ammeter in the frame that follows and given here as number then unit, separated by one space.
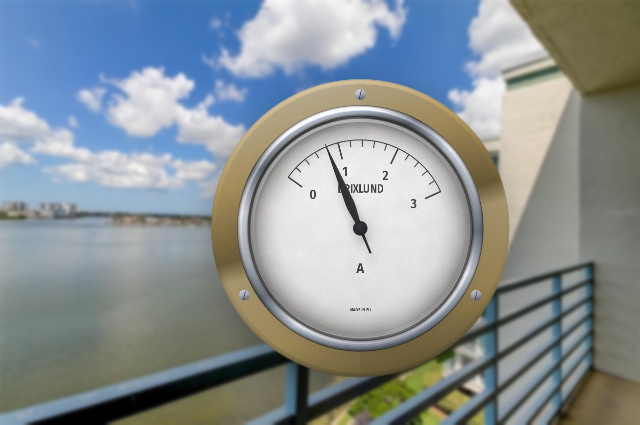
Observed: 0.8 A
